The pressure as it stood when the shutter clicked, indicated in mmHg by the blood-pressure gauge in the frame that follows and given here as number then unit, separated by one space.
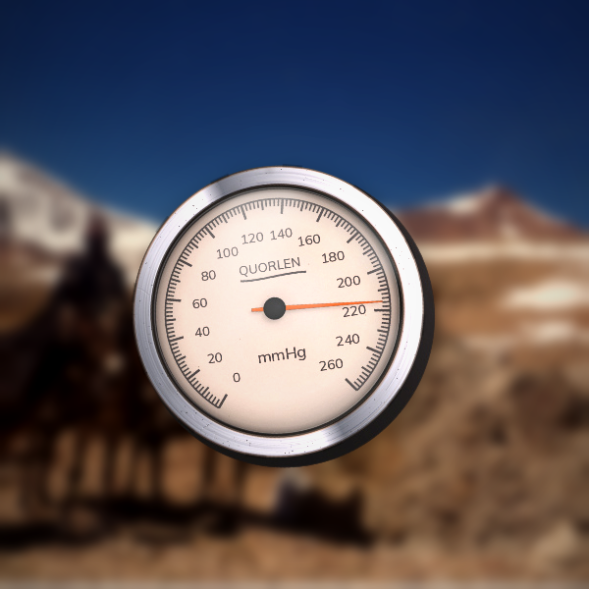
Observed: 216 mmHg
